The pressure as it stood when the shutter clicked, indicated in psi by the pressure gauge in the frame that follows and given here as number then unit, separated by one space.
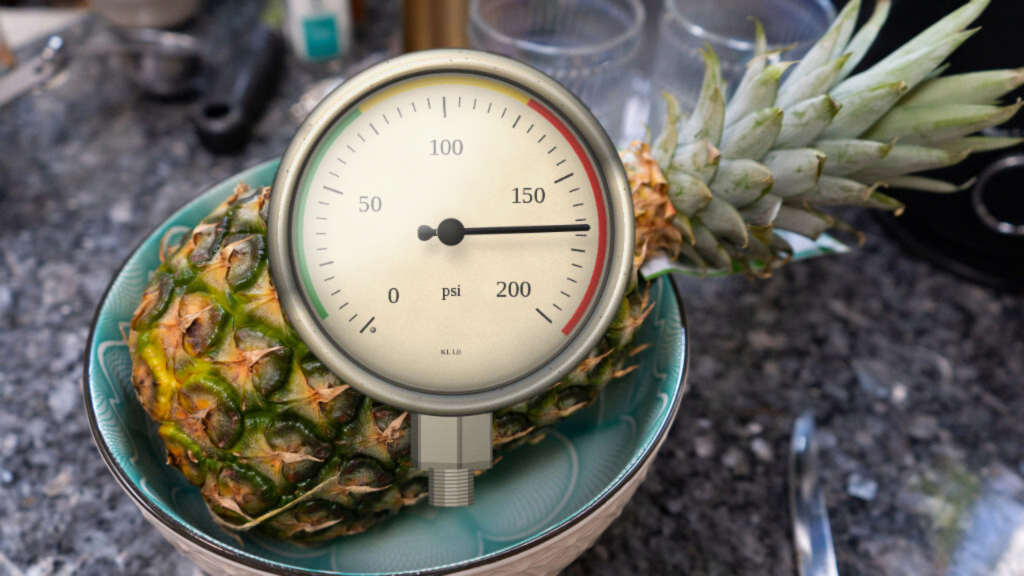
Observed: 167.5 psi
